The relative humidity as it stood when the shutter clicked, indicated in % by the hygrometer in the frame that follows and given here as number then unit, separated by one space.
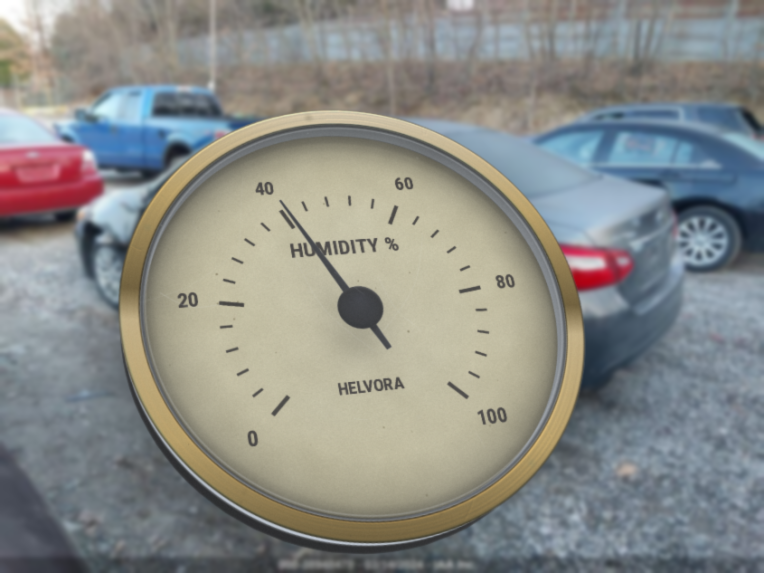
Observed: 40 %
